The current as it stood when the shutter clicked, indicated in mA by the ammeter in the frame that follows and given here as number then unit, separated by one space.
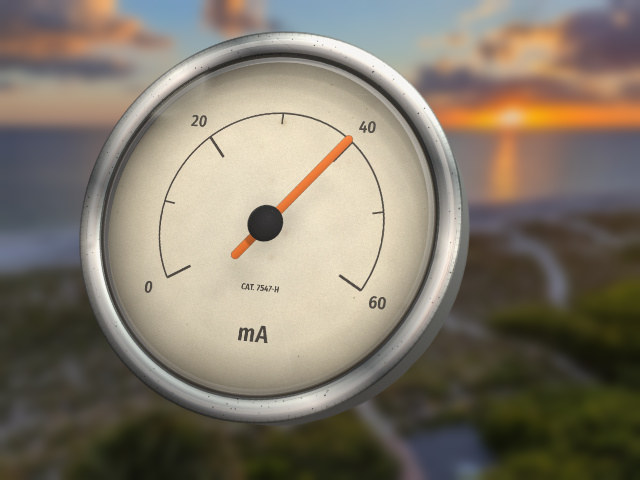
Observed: 40 mA
